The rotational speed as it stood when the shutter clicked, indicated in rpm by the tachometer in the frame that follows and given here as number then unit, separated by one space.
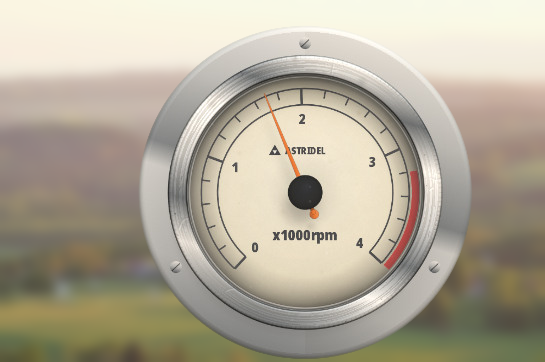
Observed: 1700 rpm
